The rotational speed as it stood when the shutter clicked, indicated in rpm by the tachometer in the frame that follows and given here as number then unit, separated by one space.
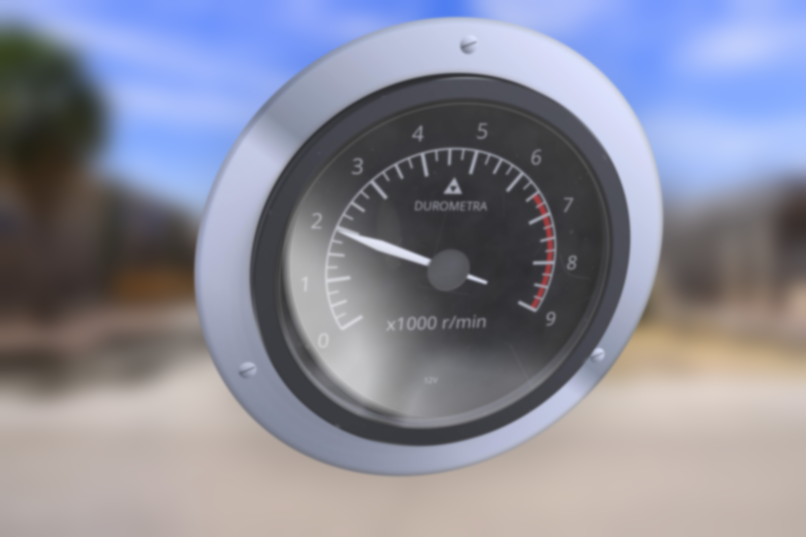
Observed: 2000 rpm
